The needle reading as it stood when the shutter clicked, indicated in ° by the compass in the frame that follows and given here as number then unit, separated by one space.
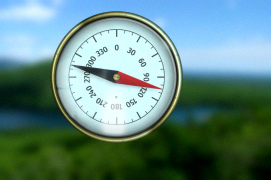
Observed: 105 °
